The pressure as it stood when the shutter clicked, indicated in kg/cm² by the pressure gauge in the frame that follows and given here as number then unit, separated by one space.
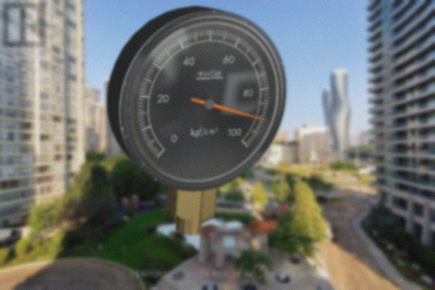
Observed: 90 kg/cm²
